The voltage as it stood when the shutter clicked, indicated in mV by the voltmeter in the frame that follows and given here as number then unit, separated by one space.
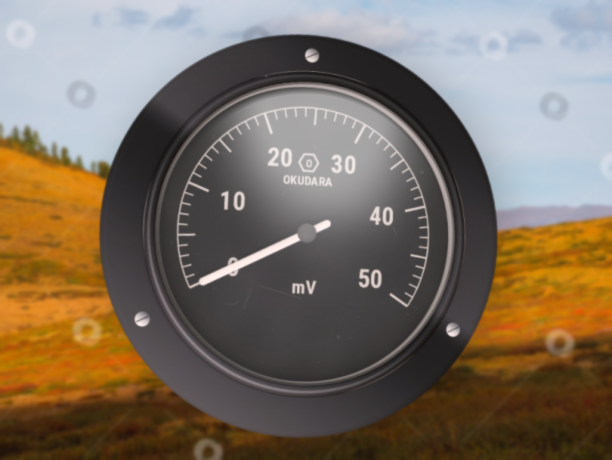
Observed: 0 mV
